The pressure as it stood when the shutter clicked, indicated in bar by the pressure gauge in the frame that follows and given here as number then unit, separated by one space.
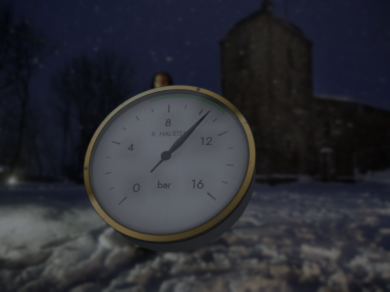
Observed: 10.5 bar
